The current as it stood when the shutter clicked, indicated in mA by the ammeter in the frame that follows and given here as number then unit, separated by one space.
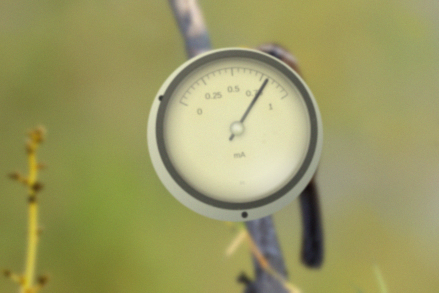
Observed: 0.8 mA
